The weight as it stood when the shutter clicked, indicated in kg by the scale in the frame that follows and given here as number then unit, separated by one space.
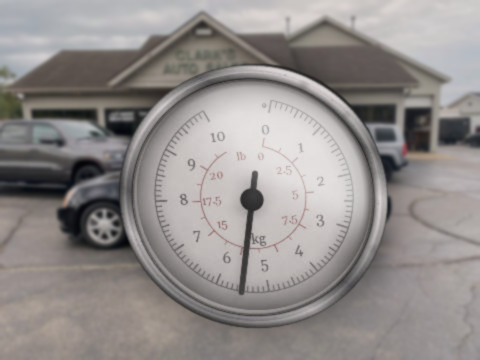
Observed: 5.5 kg
